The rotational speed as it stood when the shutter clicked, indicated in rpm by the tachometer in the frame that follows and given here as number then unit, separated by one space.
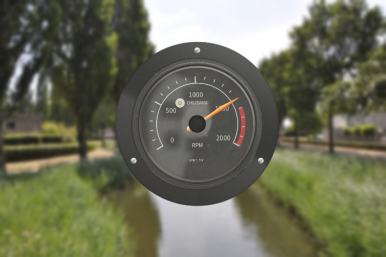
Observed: 1500 rpm
